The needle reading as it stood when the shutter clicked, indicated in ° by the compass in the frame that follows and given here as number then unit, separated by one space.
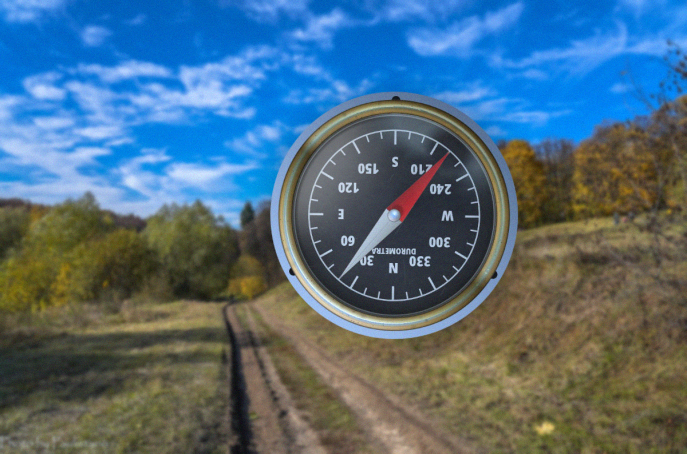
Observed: 220 °
